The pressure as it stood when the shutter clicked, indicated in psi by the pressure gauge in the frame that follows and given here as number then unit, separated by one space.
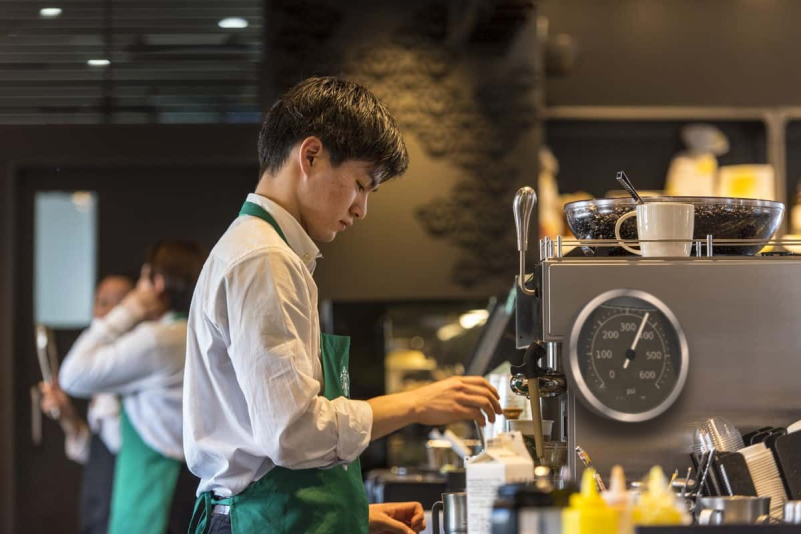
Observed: 360 psi
